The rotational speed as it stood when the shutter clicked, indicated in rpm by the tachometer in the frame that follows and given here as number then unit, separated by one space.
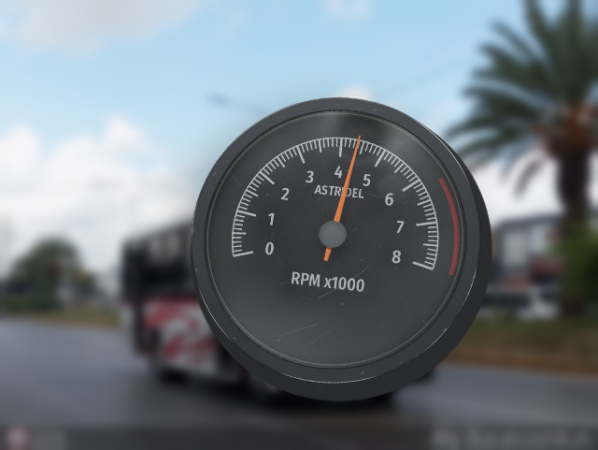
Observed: 4400 rpm
